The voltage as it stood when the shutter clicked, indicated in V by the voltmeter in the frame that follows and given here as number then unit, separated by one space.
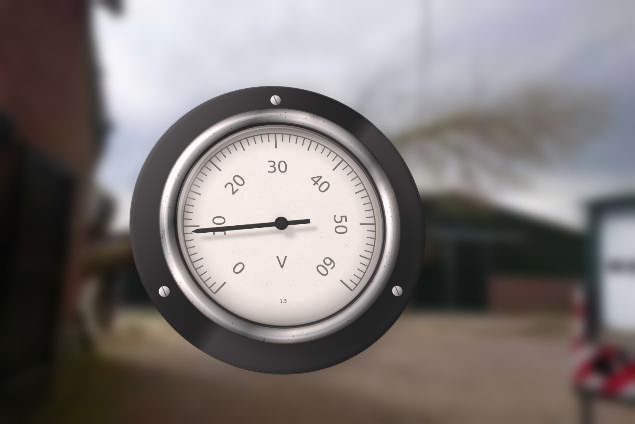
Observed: 9 V
